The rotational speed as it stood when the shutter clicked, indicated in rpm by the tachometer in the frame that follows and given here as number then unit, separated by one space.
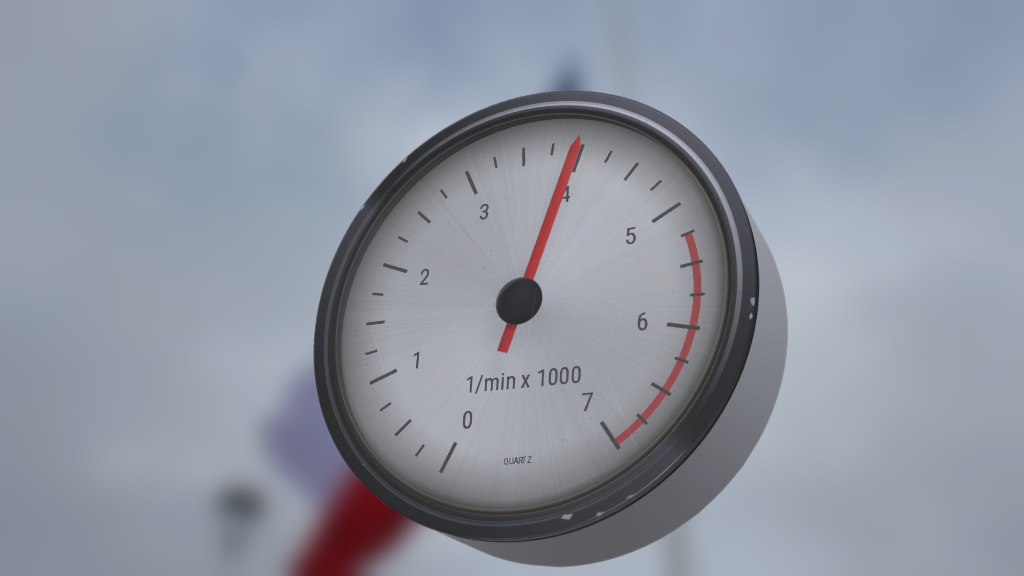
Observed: 4000 rpm
